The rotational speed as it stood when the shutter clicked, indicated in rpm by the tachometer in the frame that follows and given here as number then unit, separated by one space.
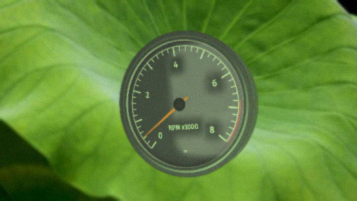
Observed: 400 rpm
